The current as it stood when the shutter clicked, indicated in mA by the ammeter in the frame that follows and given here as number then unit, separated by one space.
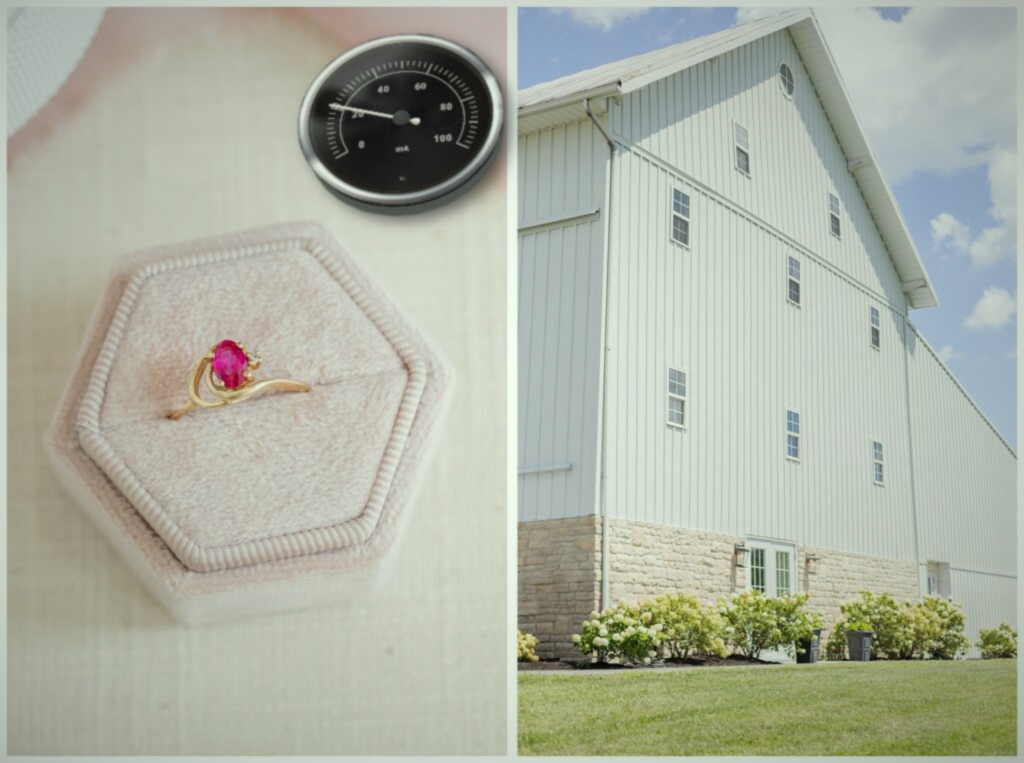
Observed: 20 mA
